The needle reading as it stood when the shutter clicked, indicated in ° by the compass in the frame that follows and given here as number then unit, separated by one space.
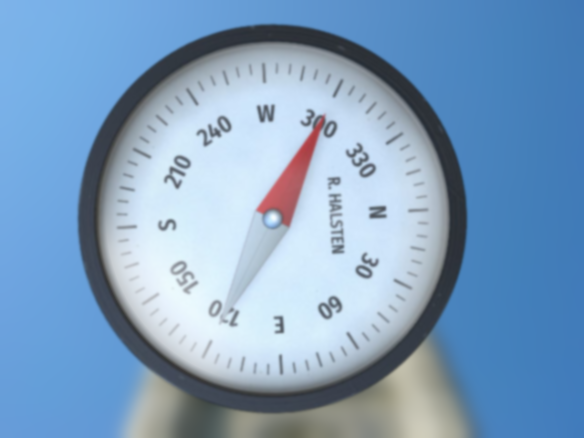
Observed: 300 °
